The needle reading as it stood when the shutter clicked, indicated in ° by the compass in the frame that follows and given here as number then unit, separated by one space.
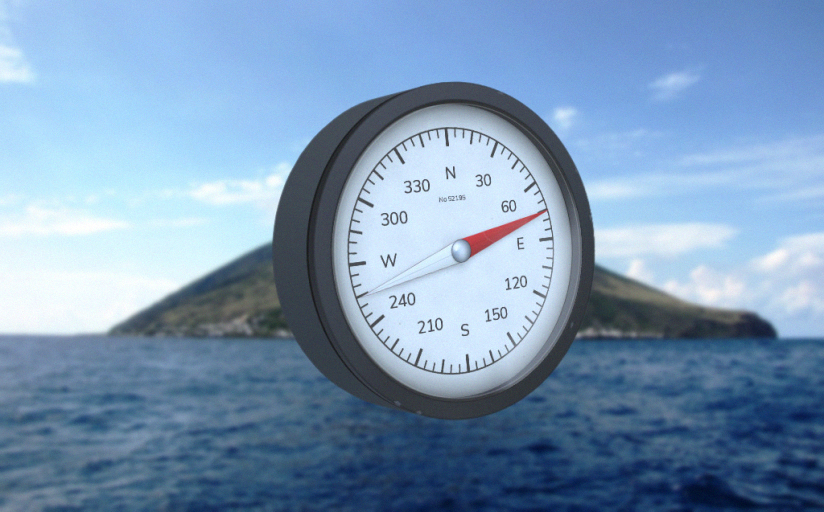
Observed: 75 °
